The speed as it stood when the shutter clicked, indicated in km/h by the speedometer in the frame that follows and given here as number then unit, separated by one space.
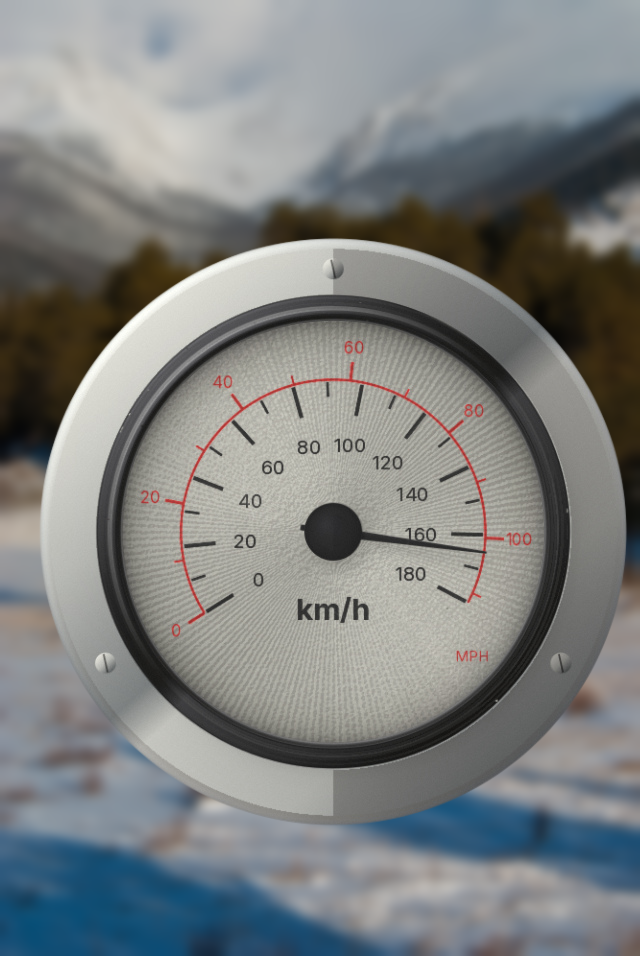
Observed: 165 km/h
